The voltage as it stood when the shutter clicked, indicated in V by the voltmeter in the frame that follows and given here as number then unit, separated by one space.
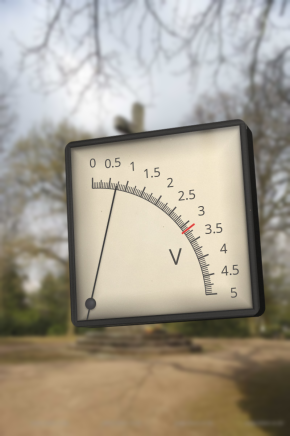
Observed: 0.75 V
